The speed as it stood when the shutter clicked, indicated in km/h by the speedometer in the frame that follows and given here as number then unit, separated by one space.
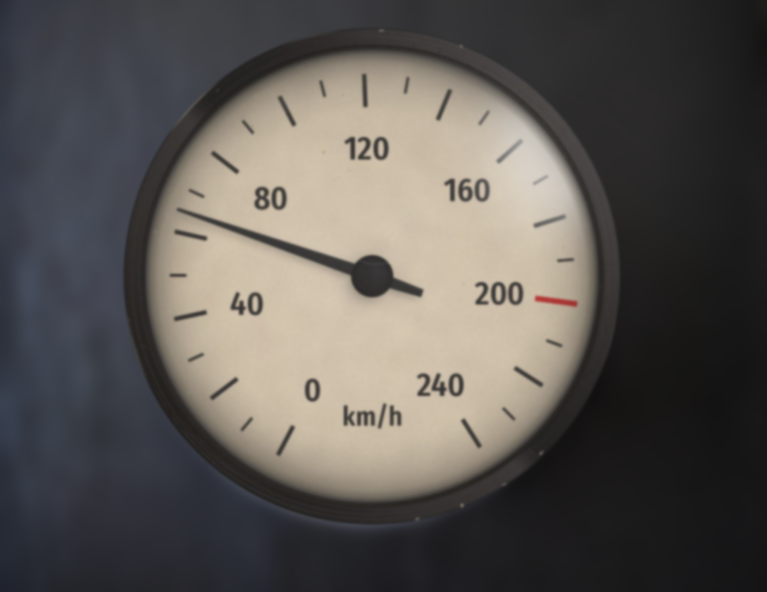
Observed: 65 km/h
